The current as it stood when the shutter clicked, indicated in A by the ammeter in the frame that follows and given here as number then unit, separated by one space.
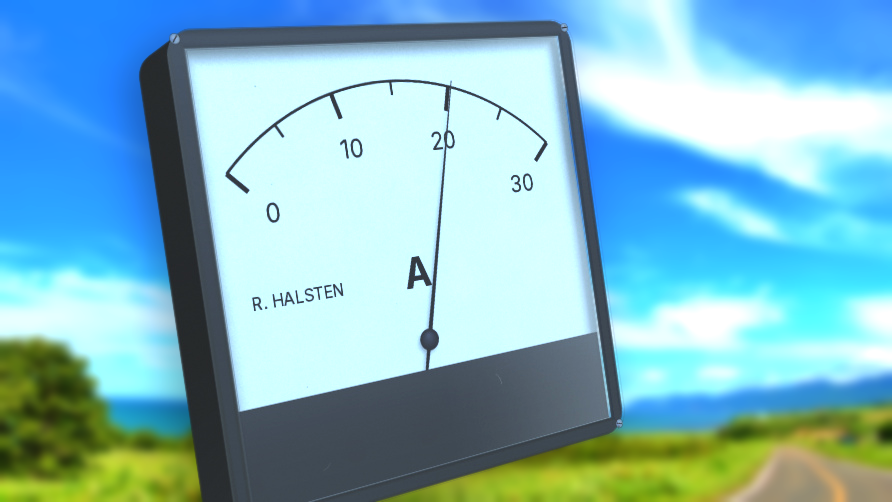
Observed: 20 A
